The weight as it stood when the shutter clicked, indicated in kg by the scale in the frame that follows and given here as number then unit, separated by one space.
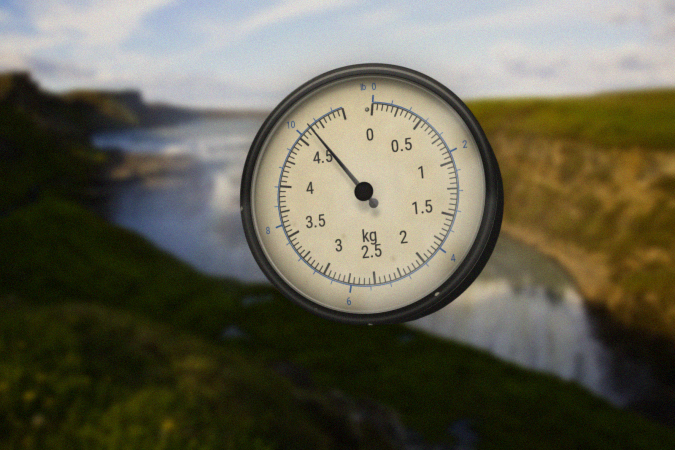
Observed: 4.65 kg
